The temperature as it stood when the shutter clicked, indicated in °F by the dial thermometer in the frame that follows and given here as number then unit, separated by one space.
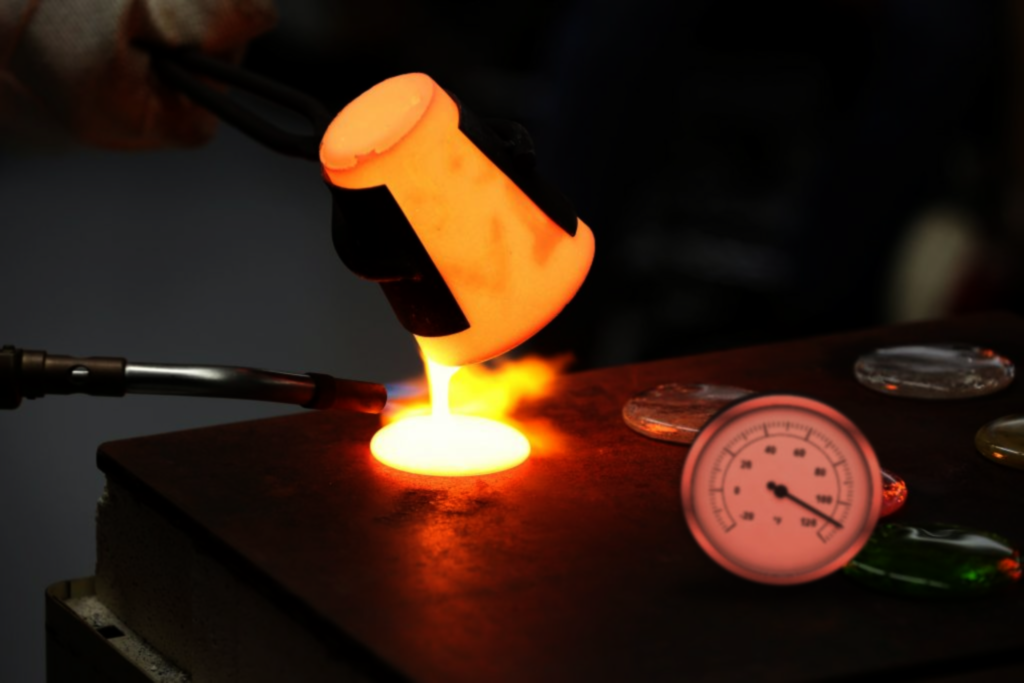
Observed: 110 °F
